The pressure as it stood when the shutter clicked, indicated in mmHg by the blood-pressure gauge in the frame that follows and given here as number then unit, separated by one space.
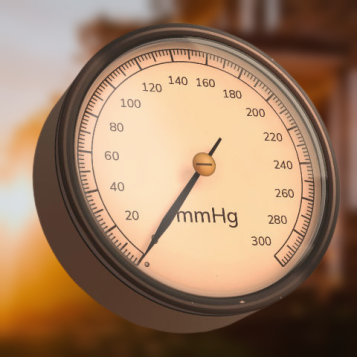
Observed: 0 mmHg
